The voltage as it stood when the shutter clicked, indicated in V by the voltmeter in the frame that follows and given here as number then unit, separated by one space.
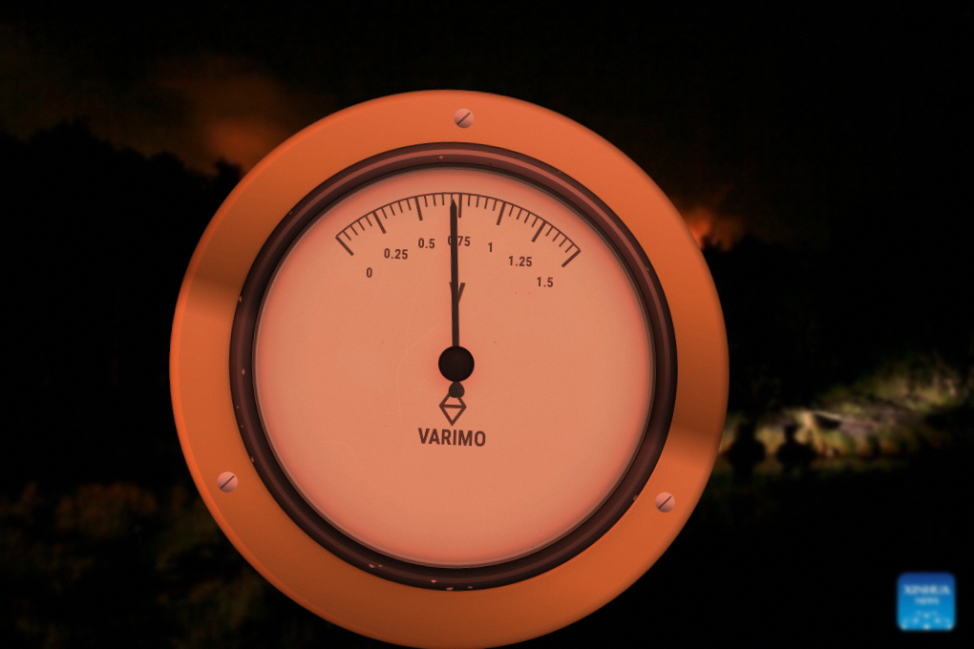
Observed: 0.7 V
